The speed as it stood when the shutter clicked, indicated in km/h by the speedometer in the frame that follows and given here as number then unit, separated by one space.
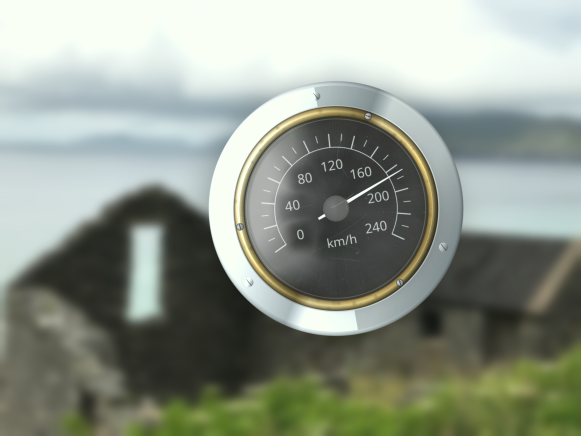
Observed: 185 km/h
